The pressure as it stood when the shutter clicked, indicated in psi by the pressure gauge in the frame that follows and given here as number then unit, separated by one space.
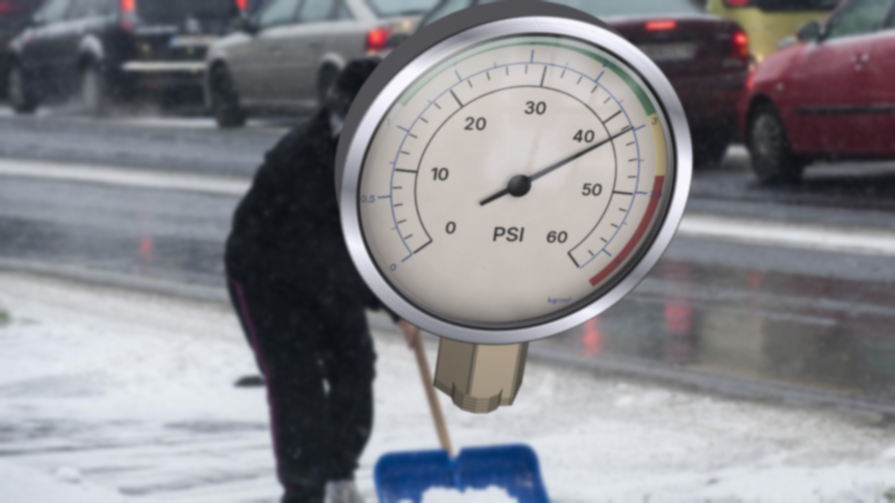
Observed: 42 psi
